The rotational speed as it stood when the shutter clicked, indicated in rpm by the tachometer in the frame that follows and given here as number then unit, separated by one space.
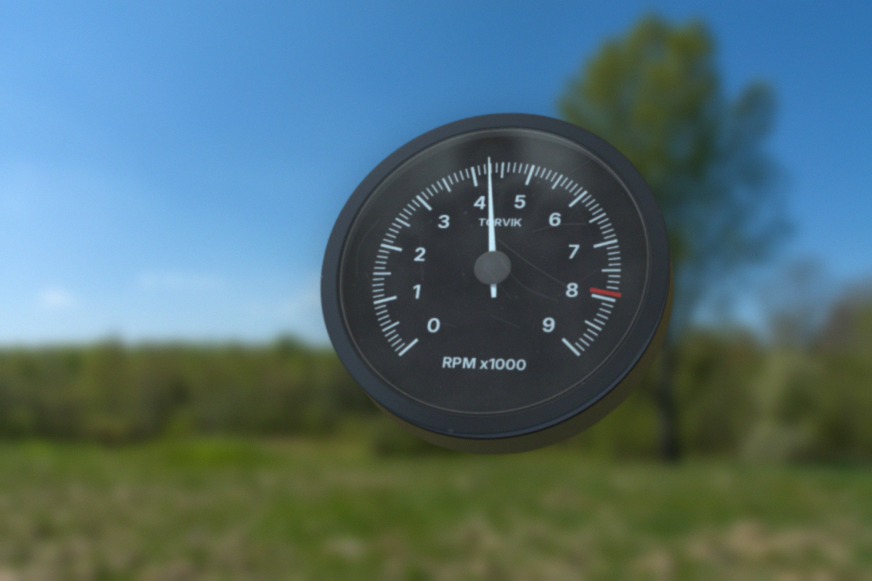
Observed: 4300 rpm
